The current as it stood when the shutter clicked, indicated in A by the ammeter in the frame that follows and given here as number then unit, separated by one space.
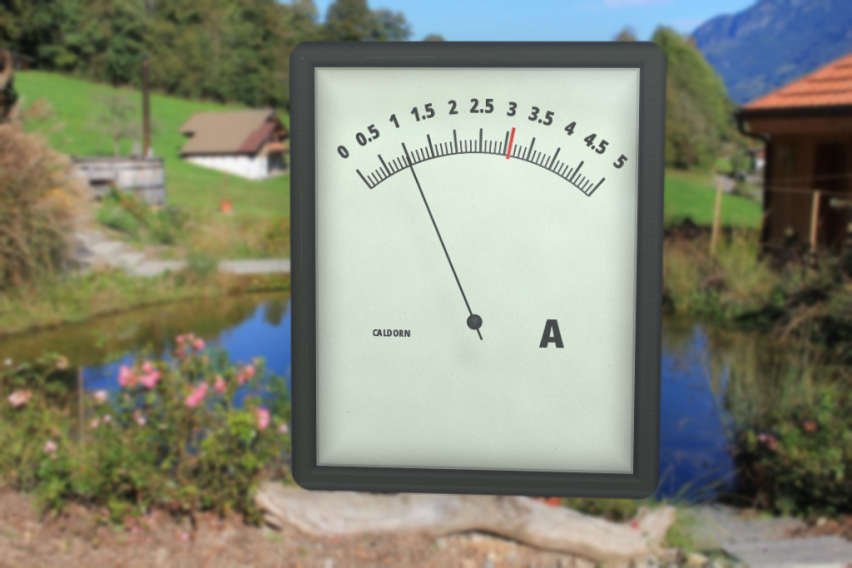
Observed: 1 A
